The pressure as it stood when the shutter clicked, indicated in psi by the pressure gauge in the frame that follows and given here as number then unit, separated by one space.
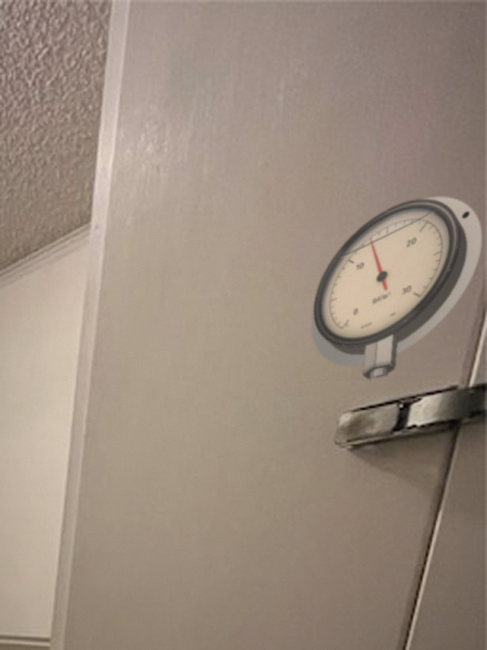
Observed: 13 psi
